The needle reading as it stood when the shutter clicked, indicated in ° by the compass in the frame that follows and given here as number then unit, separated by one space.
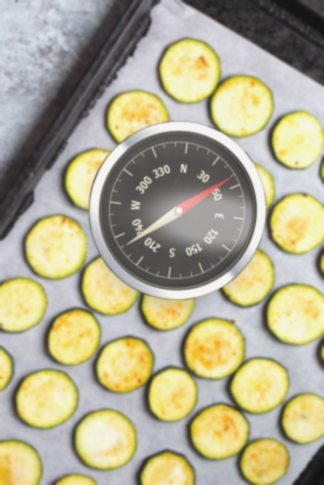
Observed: 50 °
